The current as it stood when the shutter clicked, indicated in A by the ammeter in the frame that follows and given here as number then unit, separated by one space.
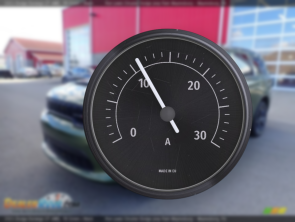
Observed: 11 A
